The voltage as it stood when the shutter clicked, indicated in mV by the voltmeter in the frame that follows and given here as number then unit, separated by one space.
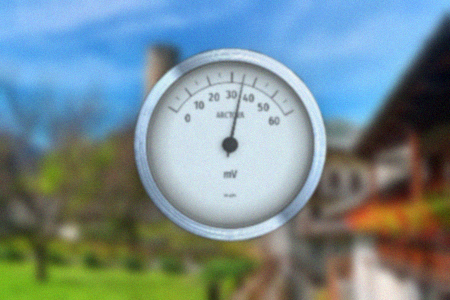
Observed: 35 mV
